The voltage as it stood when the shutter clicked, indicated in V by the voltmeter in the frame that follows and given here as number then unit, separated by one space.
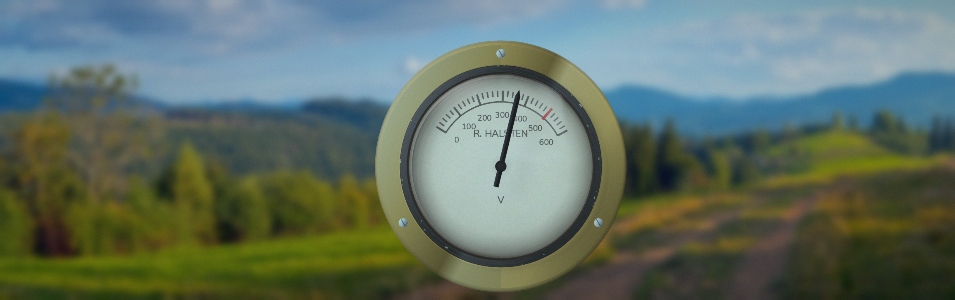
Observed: 360 V
